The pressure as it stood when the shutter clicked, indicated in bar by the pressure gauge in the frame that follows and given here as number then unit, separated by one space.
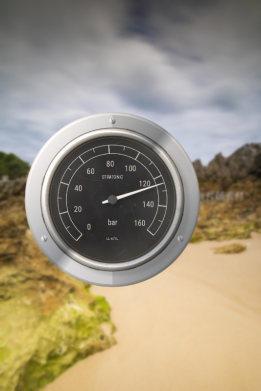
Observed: 125 bar
